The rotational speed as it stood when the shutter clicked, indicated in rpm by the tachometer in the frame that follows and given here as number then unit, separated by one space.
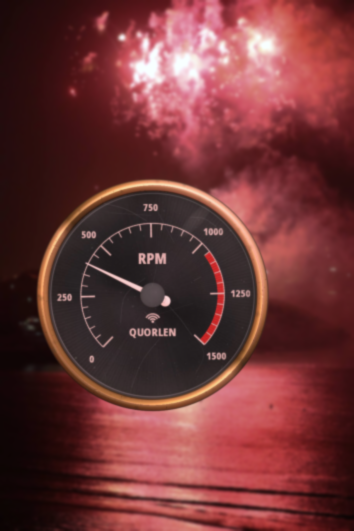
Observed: 400 rpm
